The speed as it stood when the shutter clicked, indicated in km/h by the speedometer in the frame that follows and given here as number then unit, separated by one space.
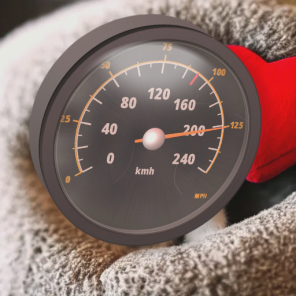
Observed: 200 km/h
